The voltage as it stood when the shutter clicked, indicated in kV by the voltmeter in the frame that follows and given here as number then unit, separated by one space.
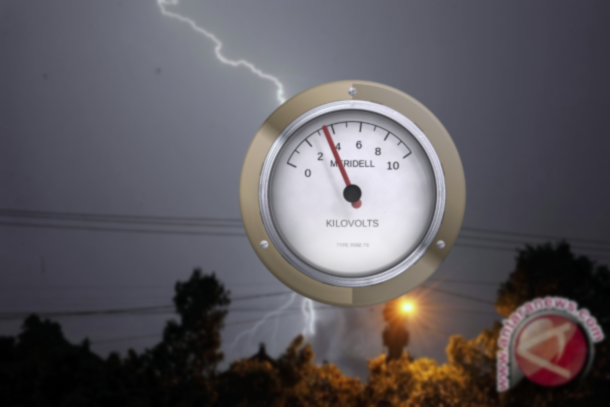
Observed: 3.5 kV
